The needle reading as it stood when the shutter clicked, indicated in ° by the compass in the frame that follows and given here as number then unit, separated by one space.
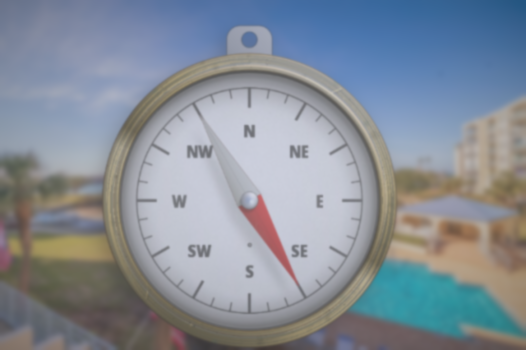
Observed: 150 °
